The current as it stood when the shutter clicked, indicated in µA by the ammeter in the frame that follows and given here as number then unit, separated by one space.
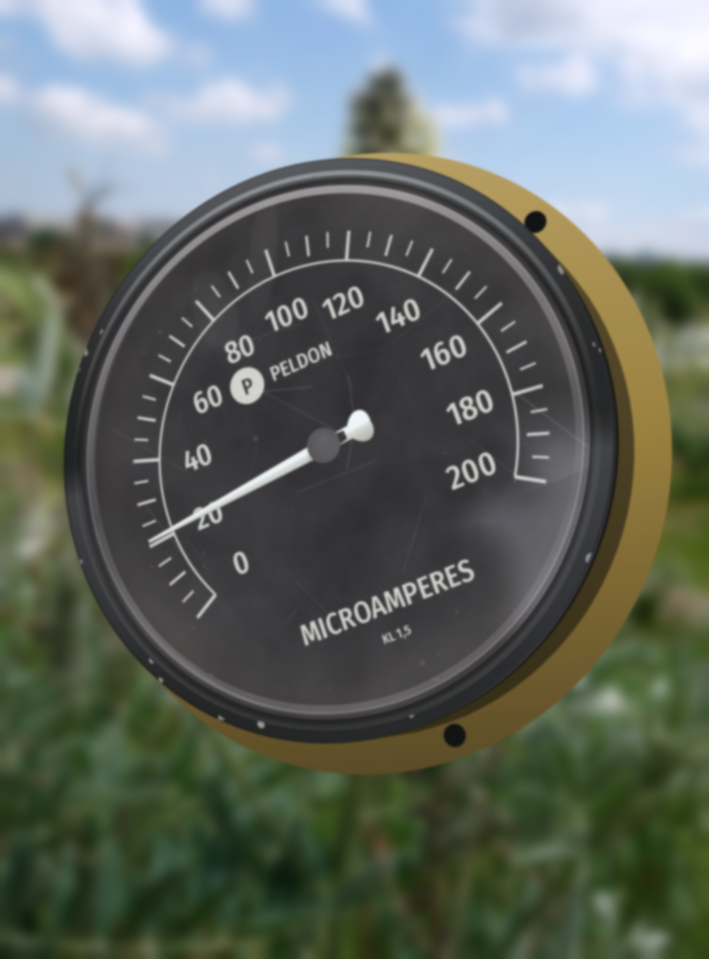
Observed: 20 µA
